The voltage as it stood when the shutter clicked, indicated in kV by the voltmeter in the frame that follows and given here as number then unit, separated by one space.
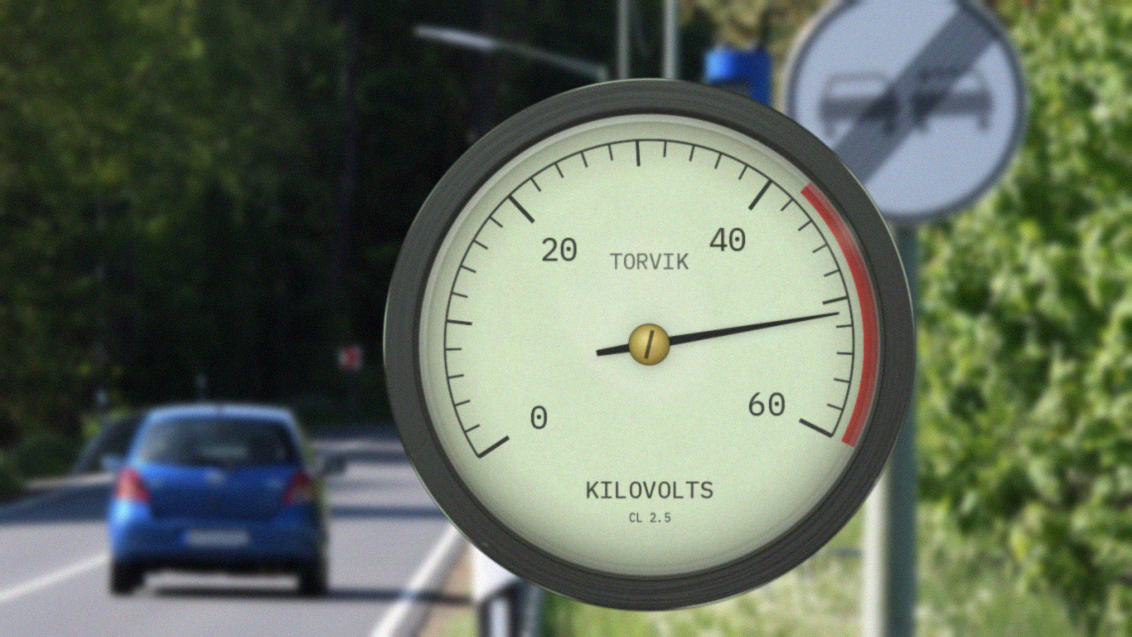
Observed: 51 kV
